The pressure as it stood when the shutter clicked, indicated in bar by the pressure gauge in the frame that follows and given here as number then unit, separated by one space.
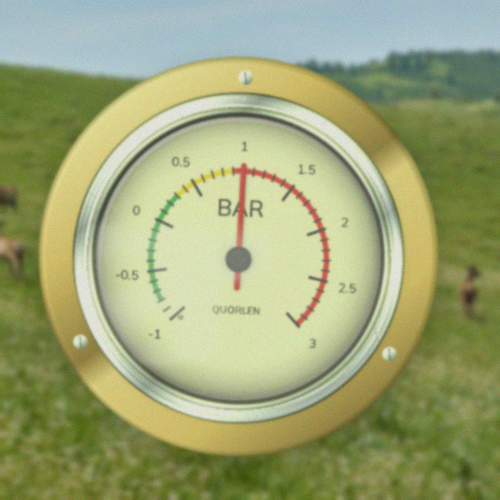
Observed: 1 bar
